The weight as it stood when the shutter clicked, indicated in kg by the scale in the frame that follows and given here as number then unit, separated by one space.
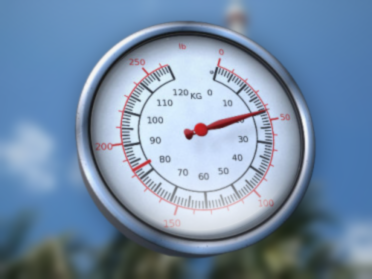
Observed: 20 kg
